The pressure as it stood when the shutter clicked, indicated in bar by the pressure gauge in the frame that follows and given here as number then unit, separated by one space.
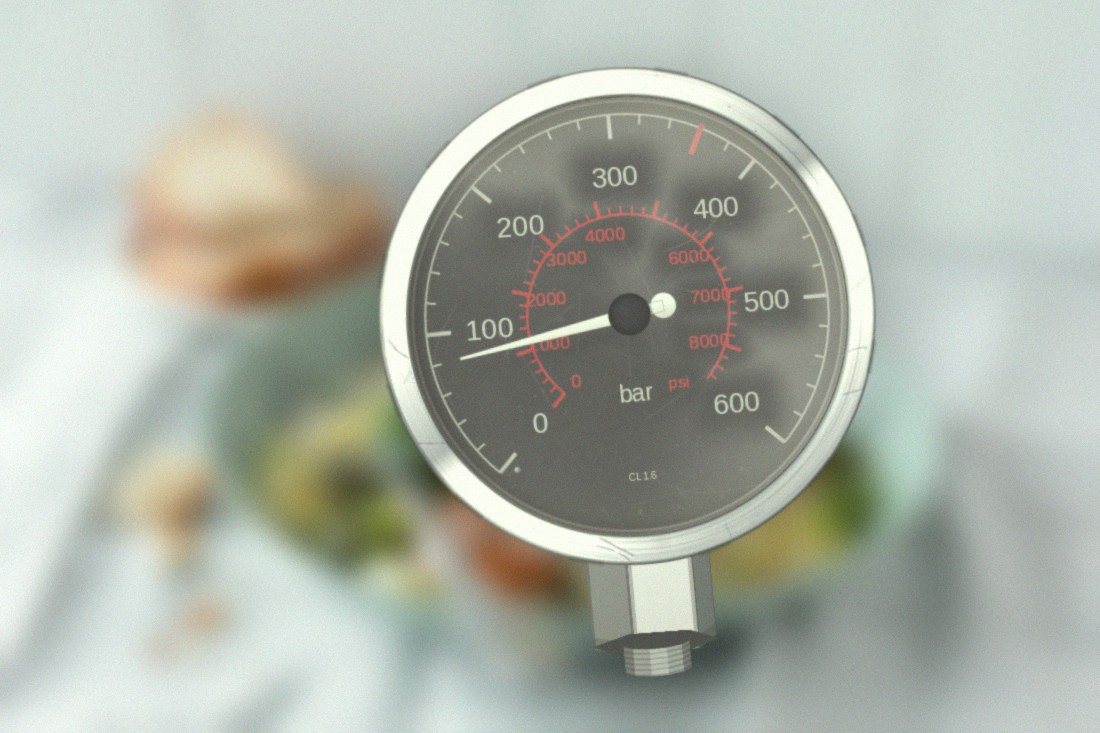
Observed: 80 bar
